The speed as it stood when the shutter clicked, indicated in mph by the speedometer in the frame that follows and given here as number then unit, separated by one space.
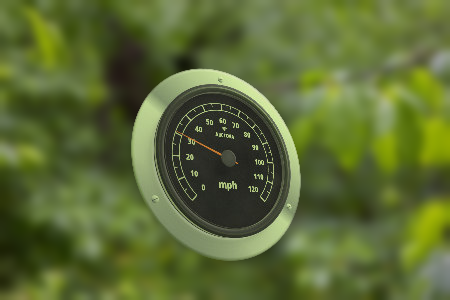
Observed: 30 mph
